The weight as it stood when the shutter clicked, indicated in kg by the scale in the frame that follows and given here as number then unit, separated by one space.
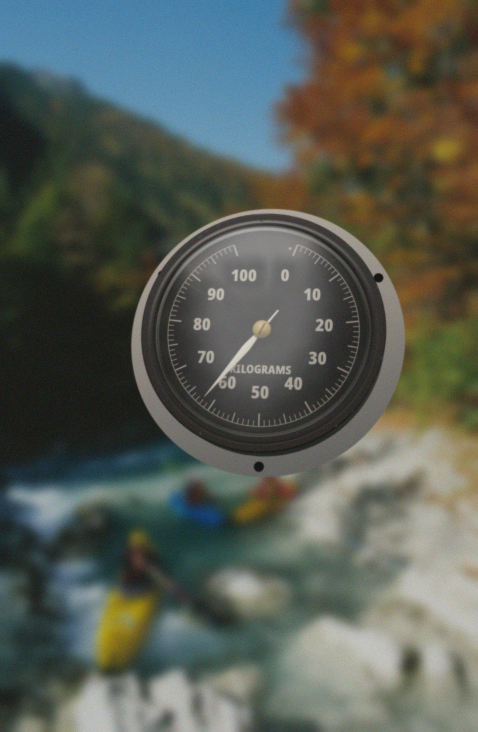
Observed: 62 kg
